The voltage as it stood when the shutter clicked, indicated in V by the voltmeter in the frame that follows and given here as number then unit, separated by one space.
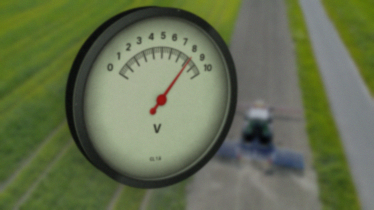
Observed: 8 V
